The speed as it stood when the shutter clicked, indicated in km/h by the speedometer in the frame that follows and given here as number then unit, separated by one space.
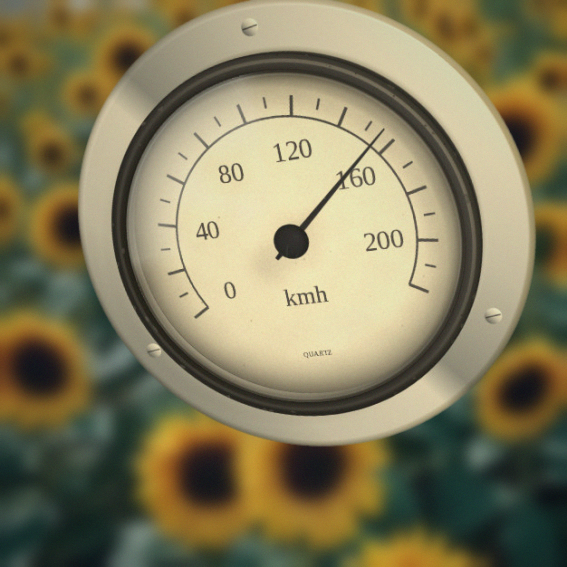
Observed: 155 km/h
